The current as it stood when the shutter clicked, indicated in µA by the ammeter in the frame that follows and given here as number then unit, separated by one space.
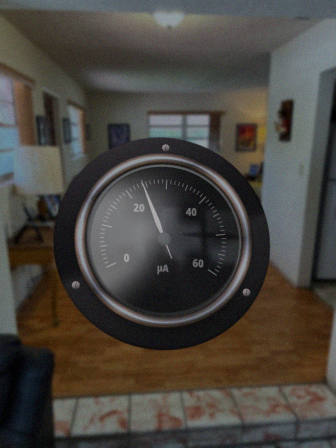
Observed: 24 µA
